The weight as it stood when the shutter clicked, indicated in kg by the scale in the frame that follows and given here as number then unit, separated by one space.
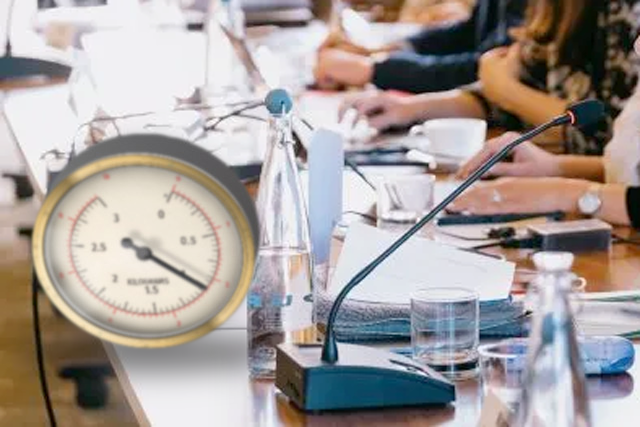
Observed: 1 kg
